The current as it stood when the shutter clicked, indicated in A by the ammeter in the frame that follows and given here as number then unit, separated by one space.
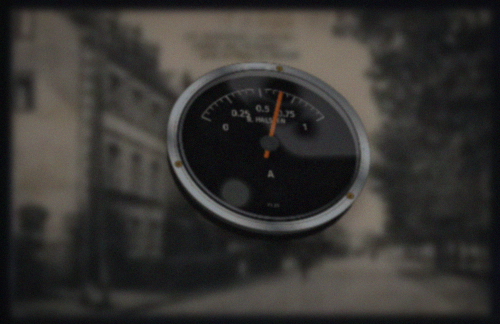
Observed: 0.65 A
